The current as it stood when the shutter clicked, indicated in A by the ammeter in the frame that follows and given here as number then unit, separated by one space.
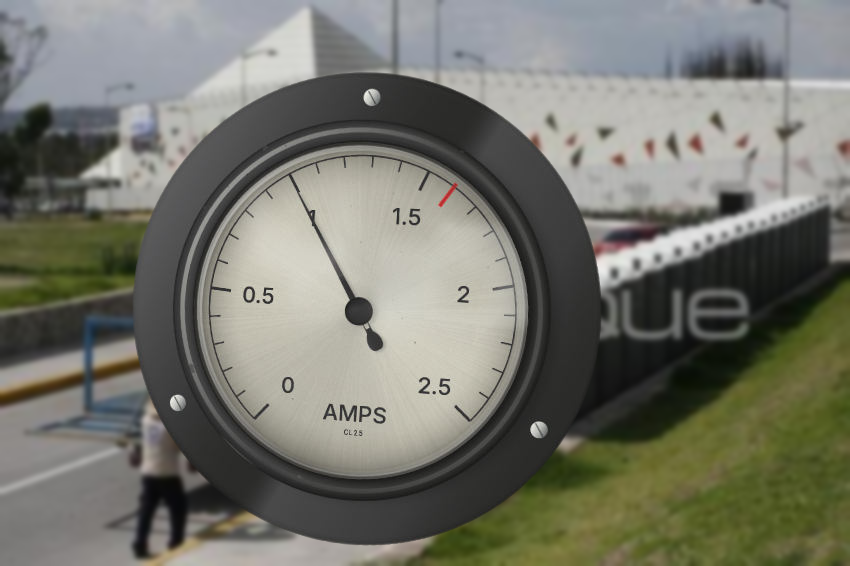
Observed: 1 A
